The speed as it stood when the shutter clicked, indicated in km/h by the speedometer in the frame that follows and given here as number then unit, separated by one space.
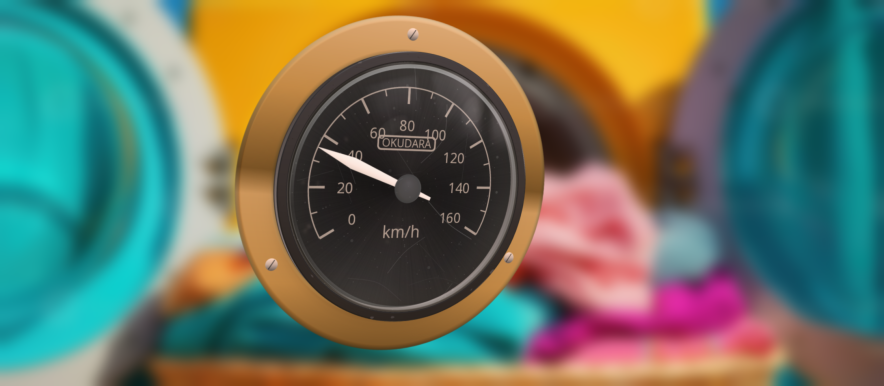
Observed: 35 km/h
